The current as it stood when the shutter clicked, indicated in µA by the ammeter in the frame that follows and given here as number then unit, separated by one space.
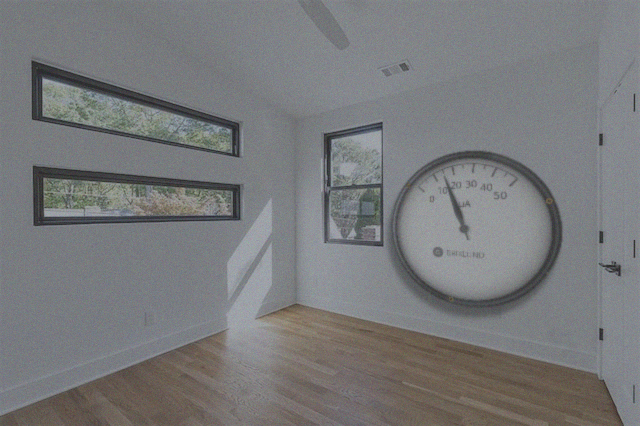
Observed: 15 µA
